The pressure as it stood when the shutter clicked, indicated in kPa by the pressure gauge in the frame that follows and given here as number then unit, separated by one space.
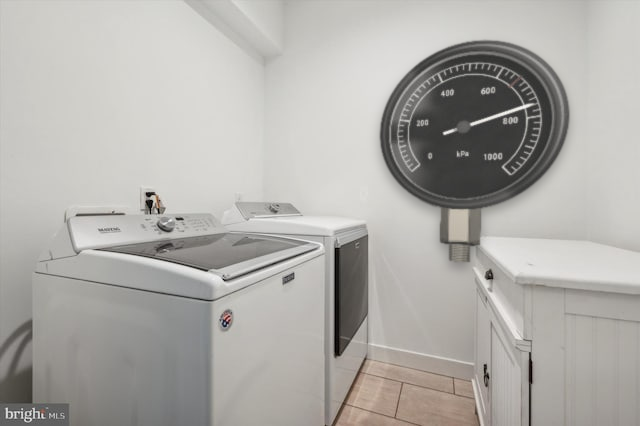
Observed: 760 kPa
